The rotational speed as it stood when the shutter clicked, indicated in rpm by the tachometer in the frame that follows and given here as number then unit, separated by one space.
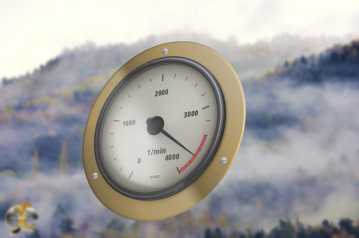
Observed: 3700 rpm
